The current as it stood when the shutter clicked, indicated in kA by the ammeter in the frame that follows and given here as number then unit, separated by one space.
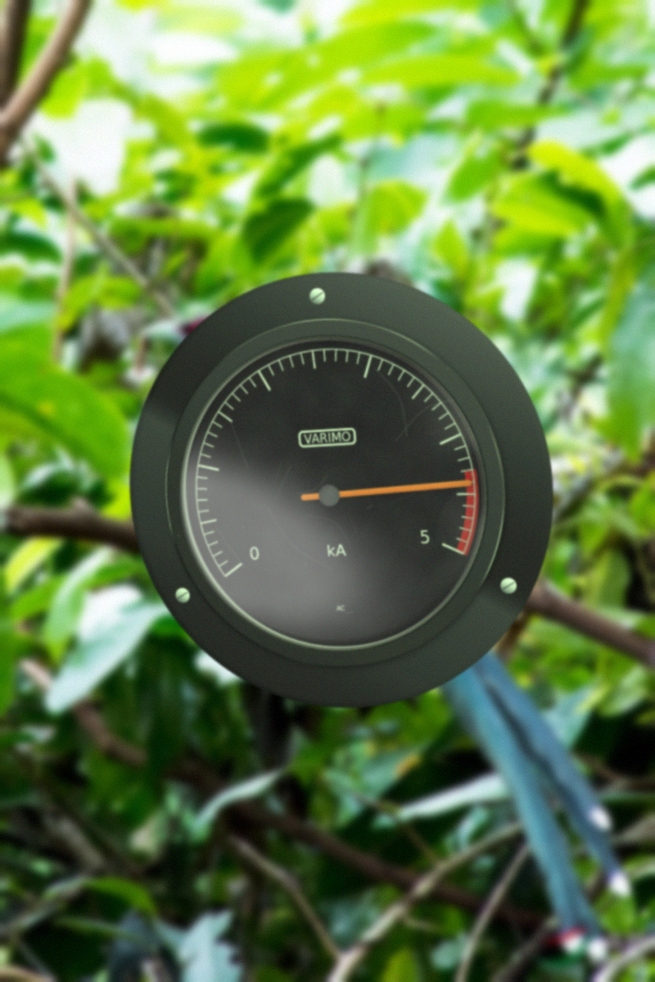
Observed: 4.4 kA
